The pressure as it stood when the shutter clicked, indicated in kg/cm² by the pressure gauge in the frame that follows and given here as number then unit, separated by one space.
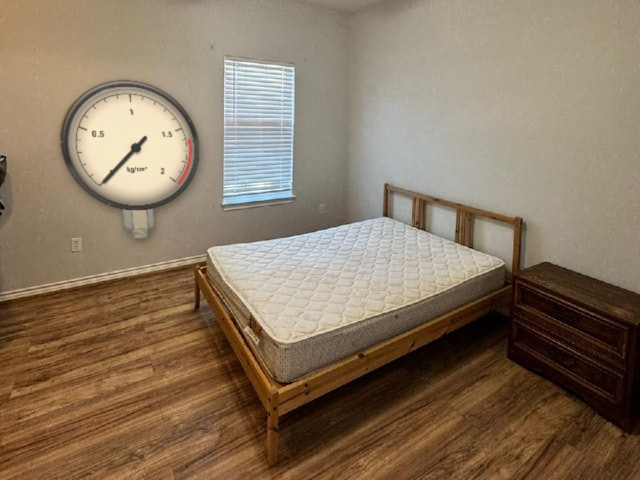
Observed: 0 kg/cm²
